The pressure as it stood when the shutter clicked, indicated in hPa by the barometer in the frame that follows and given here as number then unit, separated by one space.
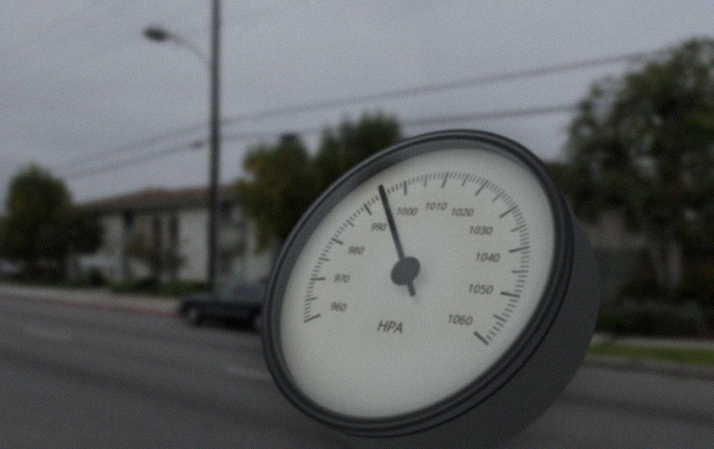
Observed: 995 hPa
